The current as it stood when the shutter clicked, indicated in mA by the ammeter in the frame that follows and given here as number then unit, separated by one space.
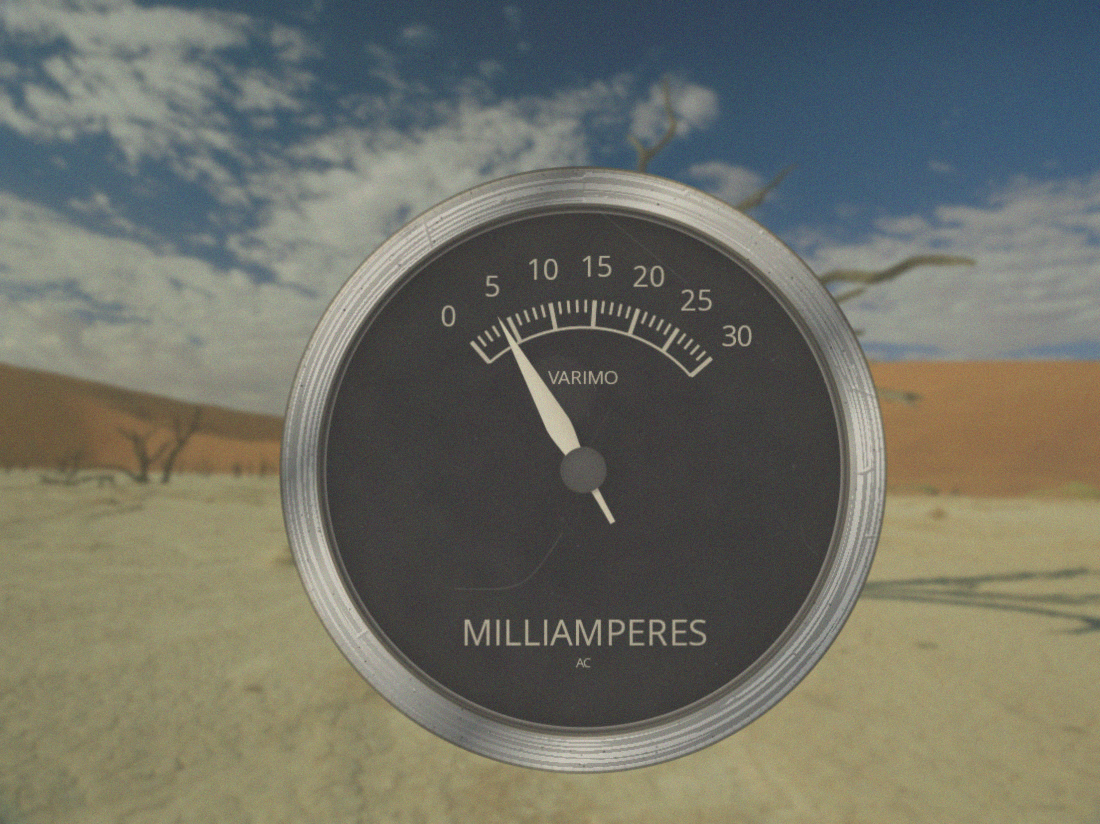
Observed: 4 mA
